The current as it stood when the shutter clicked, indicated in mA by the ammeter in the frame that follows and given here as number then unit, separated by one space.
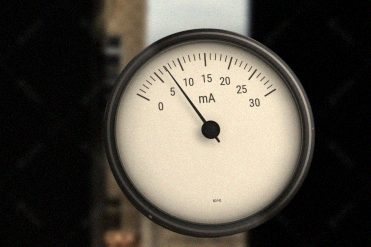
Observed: 7 mA
